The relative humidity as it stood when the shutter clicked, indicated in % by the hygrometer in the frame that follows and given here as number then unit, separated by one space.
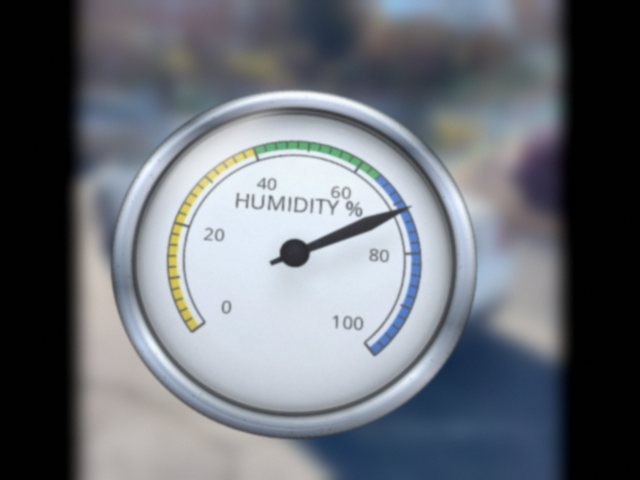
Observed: 72 %
